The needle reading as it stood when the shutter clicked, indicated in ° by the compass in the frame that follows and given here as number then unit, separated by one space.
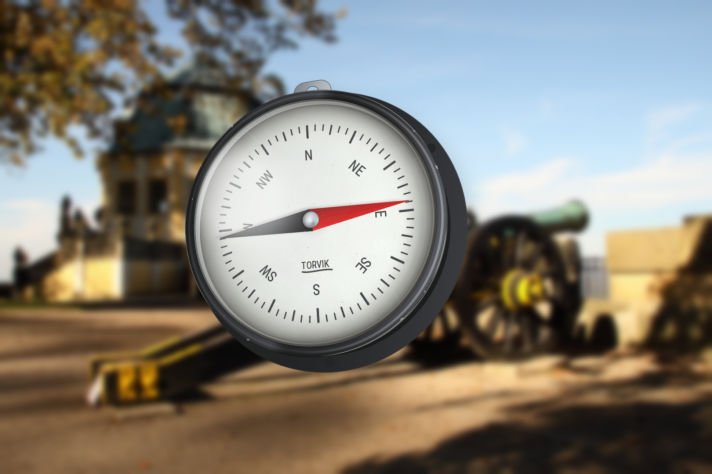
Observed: 85 °
